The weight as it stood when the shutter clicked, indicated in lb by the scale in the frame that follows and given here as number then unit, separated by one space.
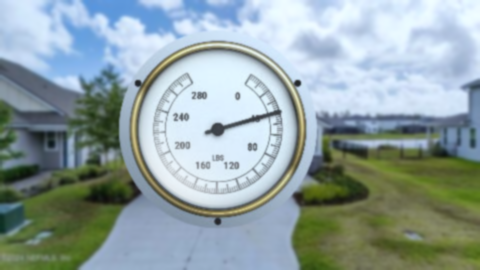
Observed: 40 lb
